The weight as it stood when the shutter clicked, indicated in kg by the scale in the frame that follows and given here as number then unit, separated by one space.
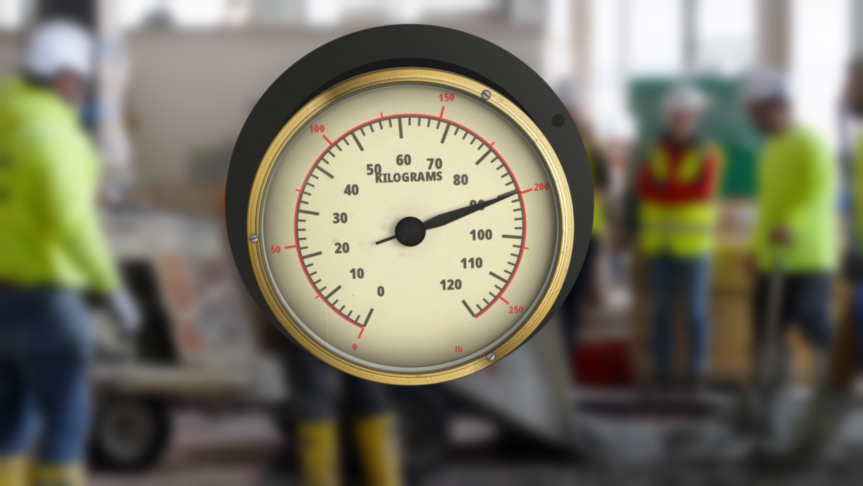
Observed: 90 kg
